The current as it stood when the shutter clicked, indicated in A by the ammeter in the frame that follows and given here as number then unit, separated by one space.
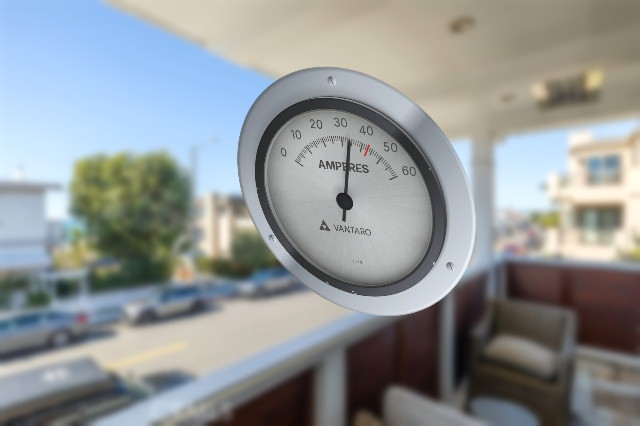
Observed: 35 A
